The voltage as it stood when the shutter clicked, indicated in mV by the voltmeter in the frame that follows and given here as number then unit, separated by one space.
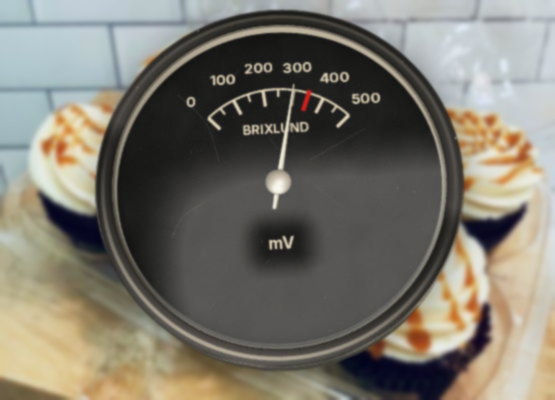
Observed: 300 mV
